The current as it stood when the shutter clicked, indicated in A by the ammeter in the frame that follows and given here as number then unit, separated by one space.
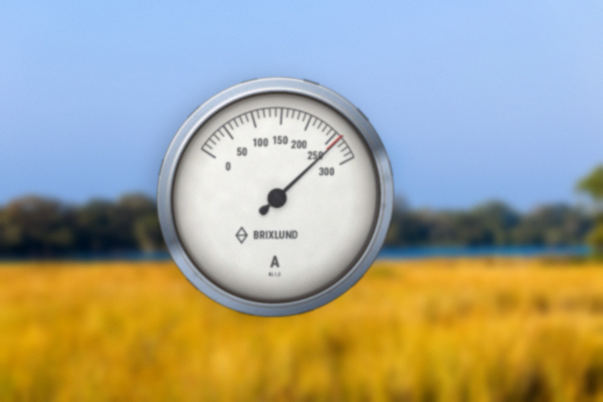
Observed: 260 A
